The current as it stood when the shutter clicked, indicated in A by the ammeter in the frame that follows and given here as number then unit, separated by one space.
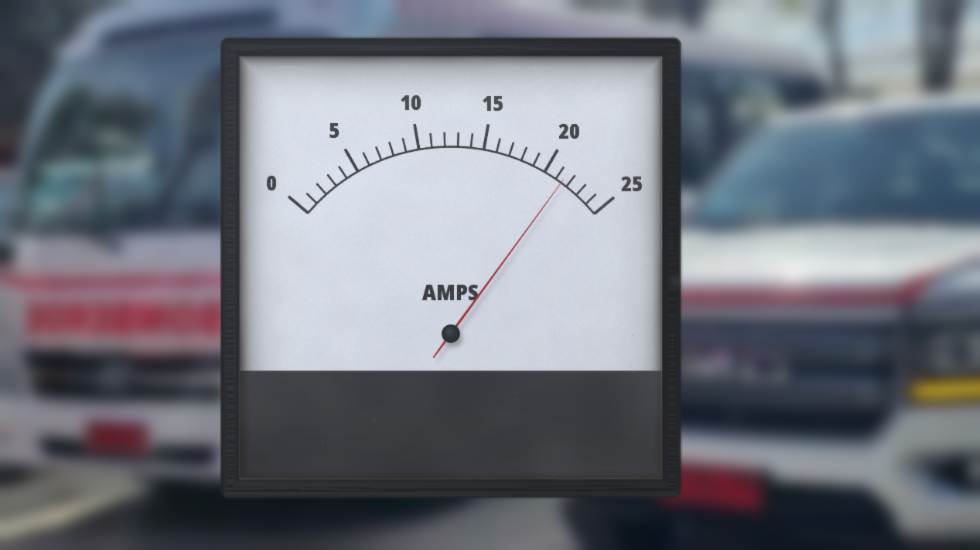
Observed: 21.5 A
